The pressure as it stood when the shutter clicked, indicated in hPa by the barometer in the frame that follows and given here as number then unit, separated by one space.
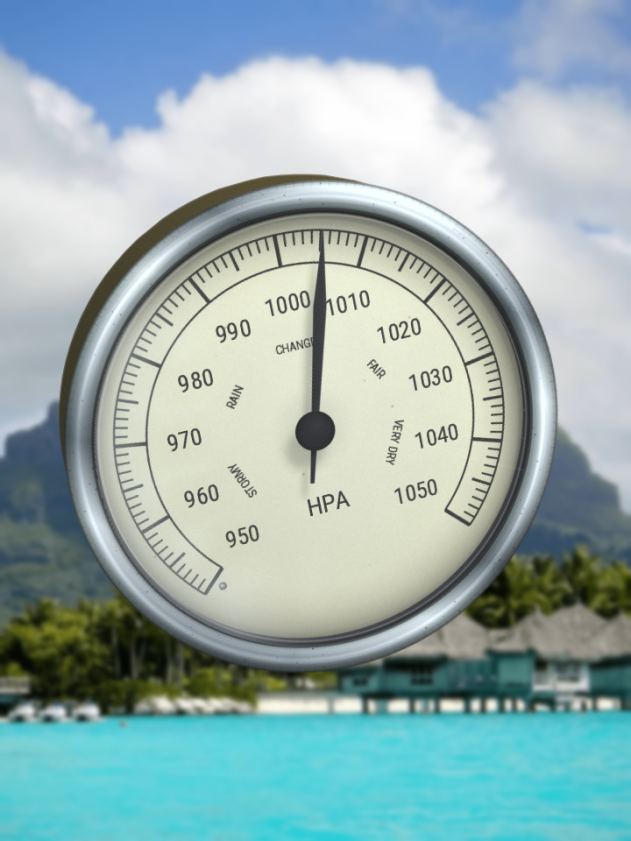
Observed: 1005 hPa
